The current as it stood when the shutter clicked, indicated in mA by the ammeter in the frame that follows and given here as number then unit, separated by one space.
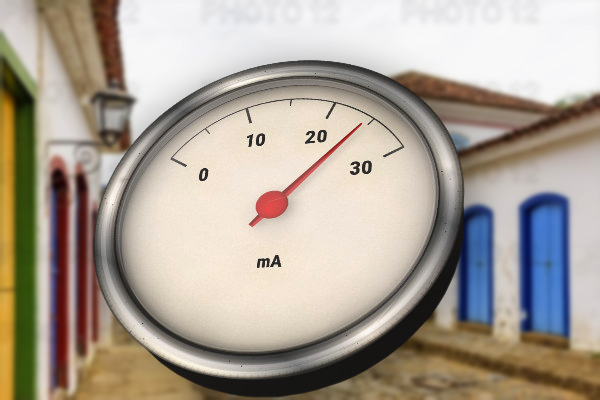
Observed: 25 mA
